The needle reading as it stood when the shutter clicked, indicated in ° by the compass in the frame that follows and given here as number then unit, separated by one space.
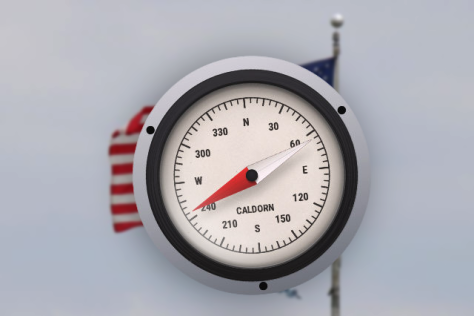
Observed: 245 °
